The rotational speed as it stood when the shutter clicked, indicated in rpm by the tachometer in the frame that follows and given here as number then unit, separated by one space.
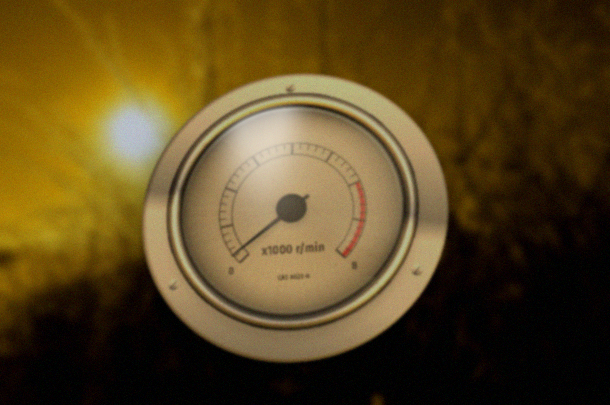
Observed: 200 rpm
